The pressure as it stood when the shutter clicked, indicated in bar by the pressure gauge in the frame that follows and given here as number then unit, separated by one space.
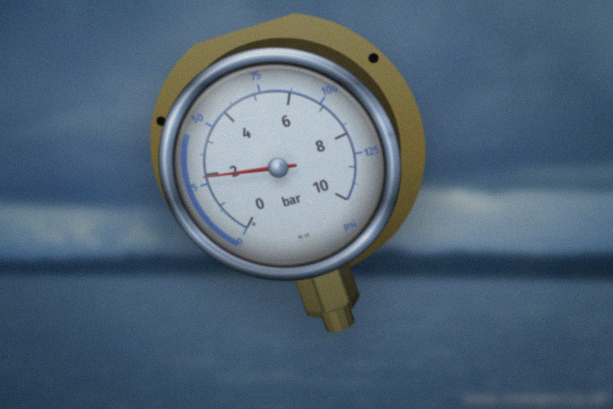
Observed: 2 bar
